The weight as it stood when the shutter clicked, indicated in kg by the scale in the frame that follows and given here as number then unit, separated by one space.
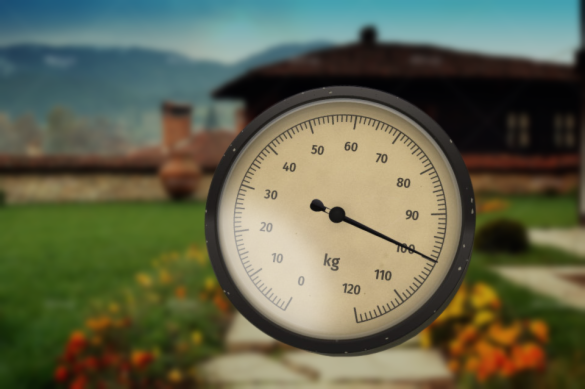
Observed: 100 kg
